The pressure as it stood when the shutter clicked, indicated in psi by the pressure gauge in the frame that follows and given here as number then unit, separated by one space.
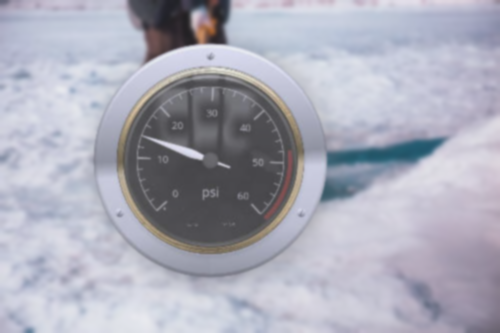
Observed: 14 psi
